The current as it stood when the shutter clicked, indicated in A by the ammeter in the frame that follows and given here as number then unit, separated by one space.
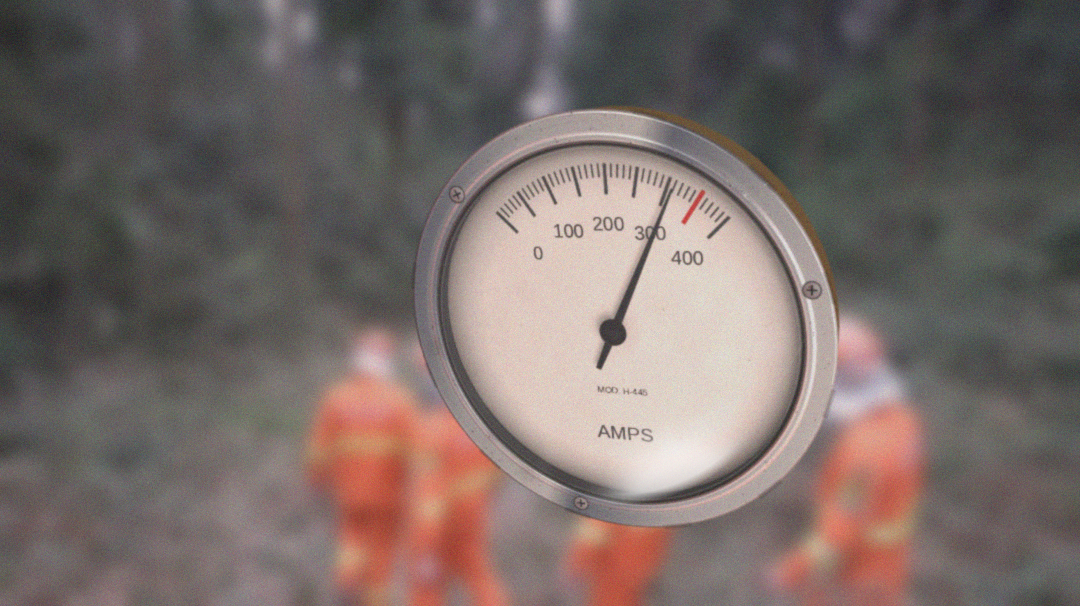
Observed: 310 A
